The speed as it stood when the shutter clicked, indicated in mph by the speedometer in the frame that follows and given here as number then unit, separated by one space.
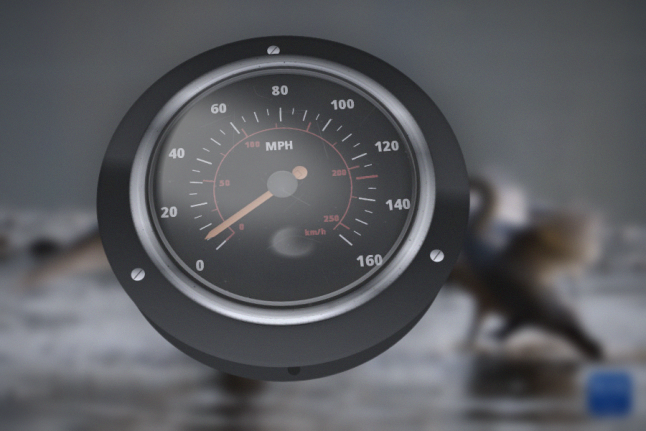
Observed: 5 mph
